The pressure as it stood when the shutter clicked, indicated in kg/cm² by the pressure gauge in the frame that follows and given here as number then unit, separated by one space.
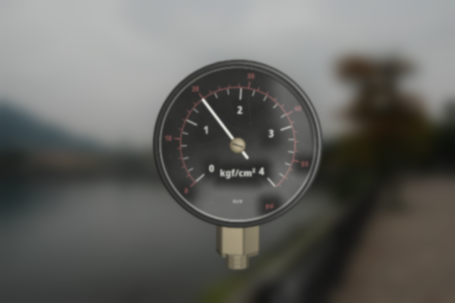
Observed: 1.4 kg/cm²
